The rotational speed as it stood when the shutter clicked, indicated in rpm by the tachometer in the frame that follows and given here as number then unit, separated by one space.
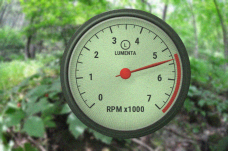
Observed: 5375 rpm
